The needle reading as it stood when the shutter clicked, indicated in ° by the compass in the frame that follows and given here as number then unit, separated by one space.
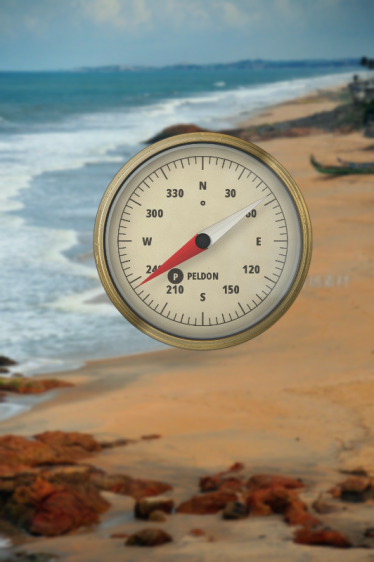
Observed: 235 °
